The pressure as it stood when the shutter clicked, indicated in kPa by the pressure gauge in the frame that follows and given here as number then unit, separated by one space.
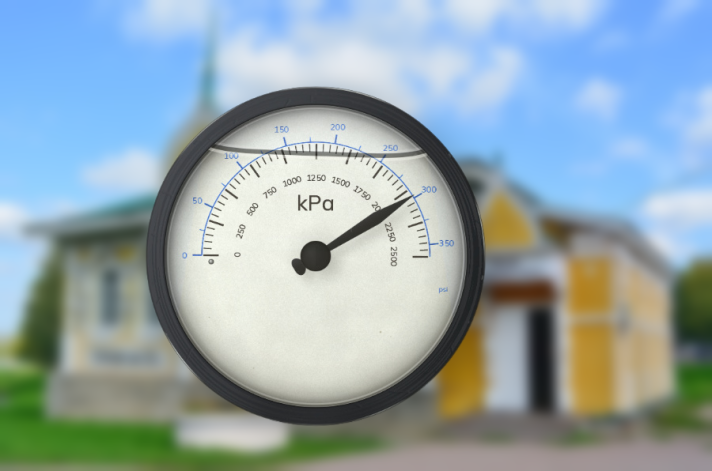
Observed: 2050 kPa
